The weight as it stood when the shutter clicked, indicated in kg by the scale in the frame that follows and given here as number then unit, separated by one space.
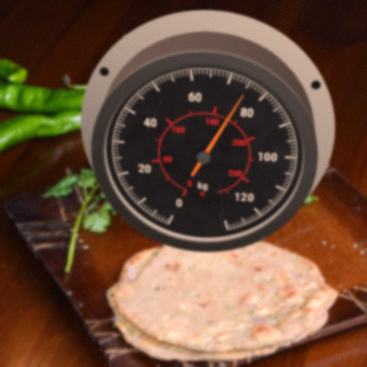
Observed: 75 kg
